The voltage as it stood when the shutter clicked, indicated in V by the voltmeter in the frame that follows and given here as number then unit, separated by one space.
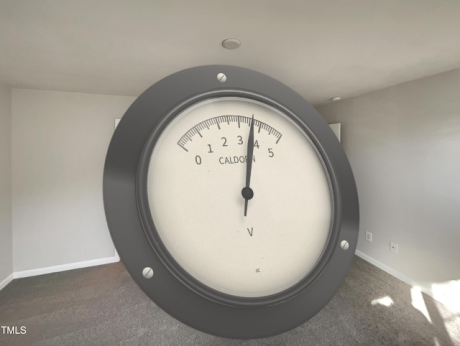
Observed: 3.5 V
